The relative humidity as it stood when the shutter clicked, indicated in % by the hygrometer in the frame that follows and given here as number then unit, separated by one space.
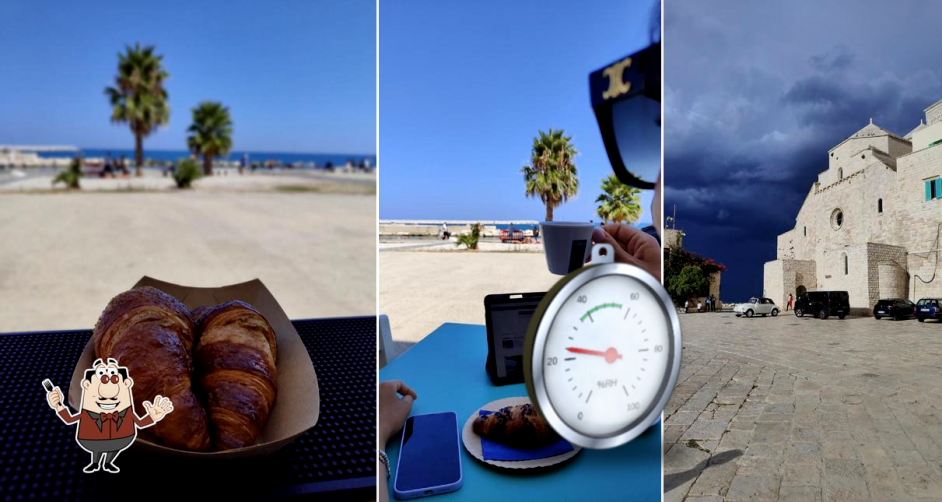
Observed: 24 %
